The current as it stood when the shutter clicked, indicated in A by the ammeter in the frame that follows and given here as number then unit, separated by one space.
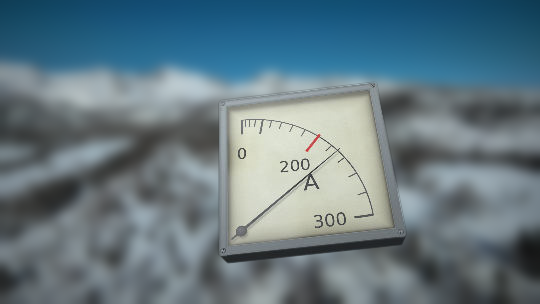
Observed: 230 A
